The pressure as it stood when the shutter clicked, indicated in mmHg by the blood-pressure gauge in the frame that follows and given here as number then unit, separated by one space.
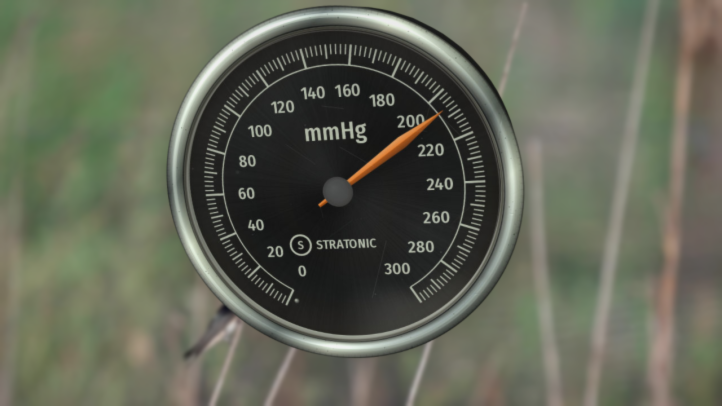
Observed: 206 mmHg
